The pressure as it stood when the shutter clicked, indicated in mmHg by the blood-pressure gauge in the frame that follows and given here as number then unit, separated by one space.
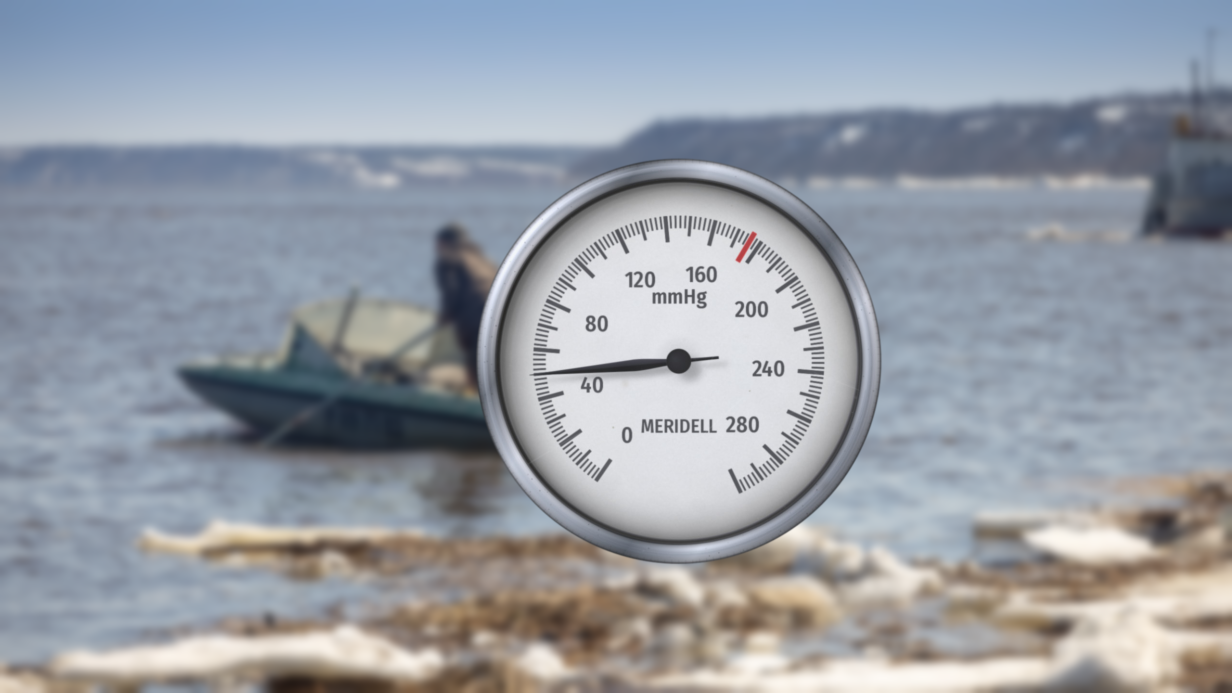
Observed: 50 mmHg
